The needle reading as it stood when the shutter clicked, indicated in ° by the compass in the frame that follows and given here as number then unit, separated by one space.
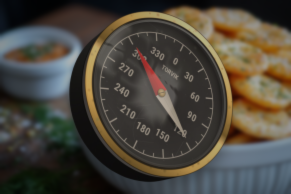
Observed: 300 °
